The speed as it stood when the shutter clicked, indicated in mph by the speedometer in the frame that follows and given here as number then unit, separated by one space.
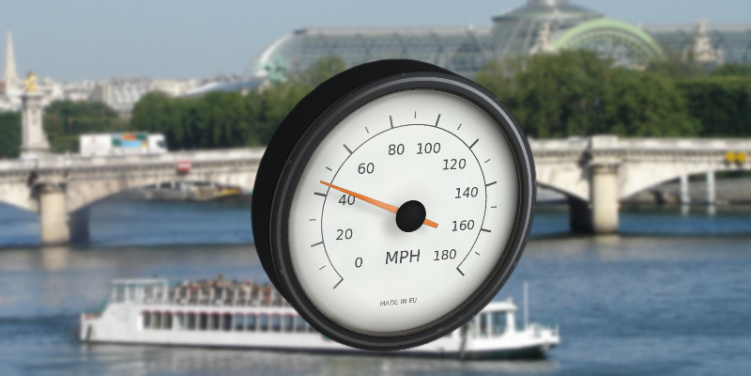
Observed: 45 mph
